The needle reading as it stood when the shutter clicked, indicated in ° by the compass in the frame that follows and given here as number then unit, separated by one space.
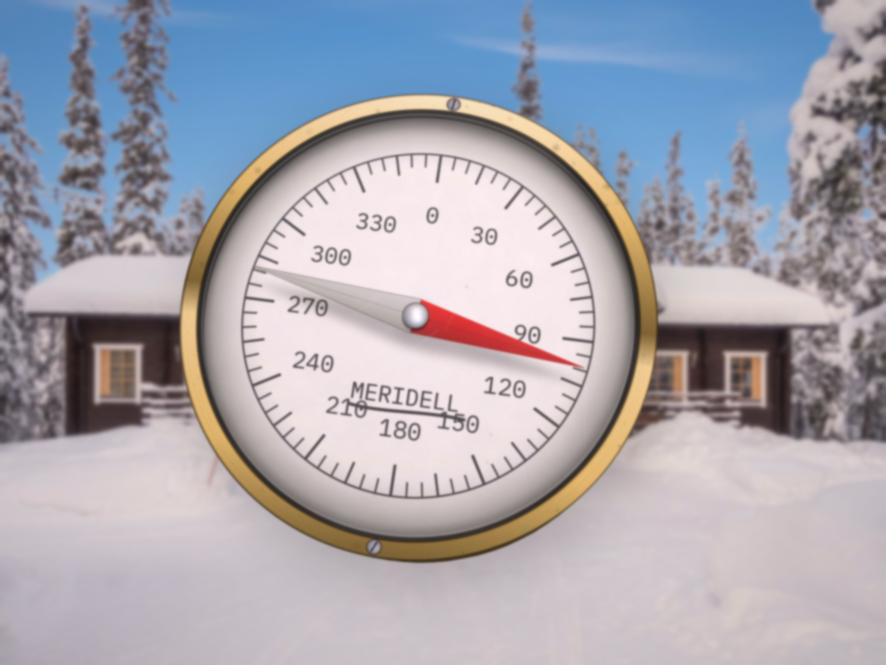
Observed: 100 °
